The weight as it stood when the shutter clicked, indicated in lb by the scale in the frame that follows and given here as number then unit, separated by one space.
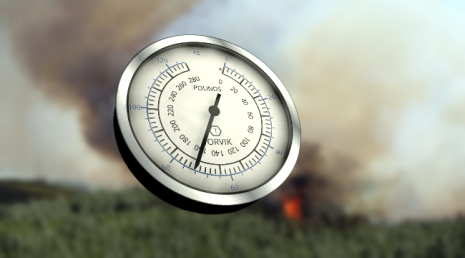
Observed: 160 lb
